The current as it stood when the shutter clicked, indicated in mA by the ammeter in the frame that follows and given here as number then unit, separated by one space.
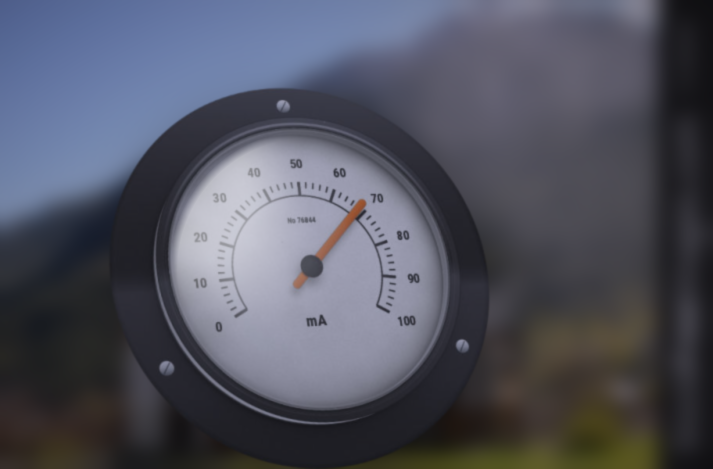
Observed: 68 mA
